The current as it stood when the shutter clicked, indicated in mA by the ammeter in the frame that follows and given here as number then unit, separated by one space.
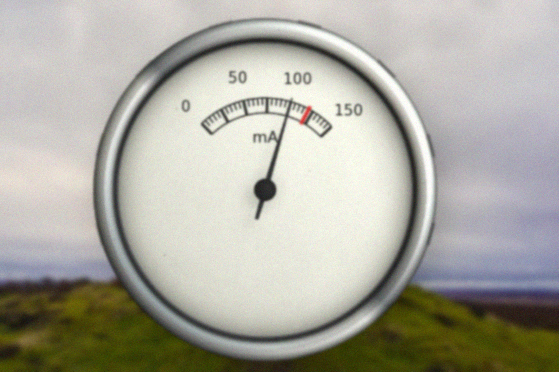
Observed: 100 mA
